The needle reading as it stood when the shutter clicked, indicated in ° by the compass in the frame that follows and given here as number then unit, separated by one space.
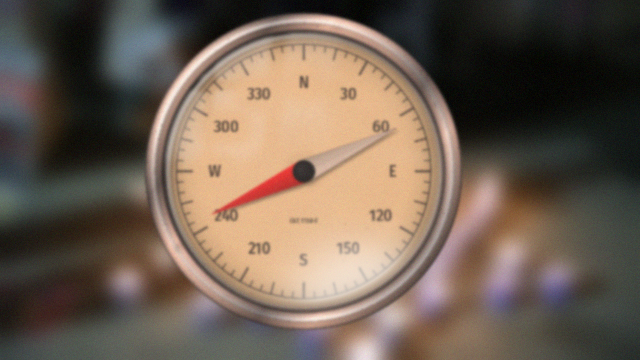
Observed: 245 °
